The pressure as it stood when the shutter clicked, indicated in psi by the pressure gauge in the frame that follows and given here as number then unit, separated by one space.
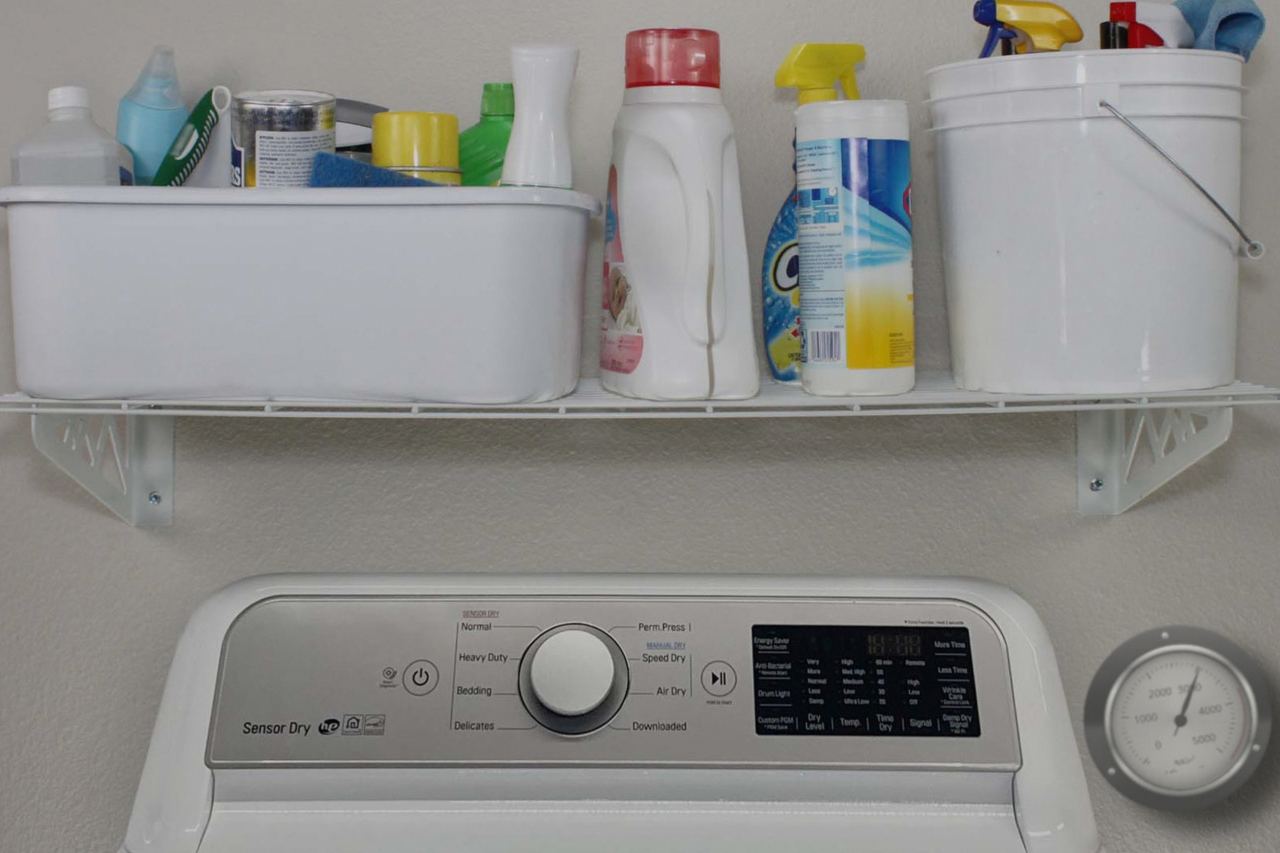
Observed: 3000 psi
